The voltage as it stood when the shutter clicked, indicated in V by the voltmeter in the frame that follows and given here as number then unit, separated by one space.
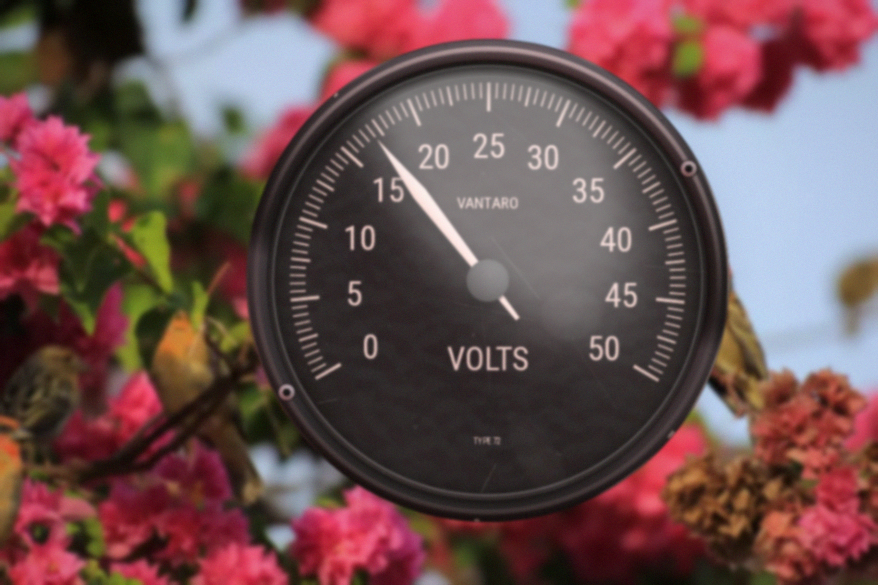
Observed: 17 V
